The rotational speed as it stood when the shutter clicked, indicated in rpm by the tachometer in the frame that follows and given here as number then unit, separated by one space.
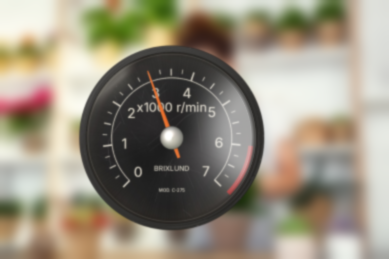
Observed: 3000 rpm
